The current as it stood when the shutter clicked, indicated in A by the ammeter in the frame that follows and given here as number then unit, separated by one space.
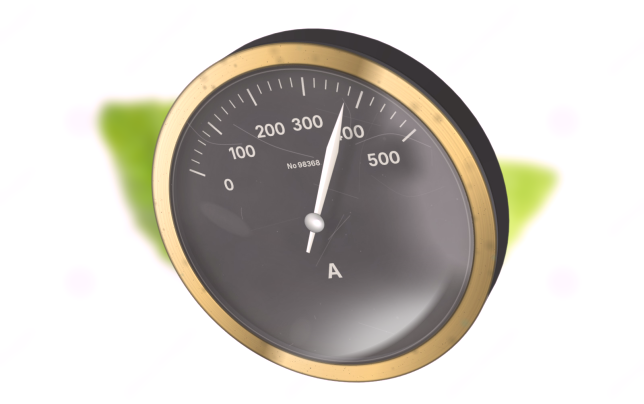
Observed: 380 A
